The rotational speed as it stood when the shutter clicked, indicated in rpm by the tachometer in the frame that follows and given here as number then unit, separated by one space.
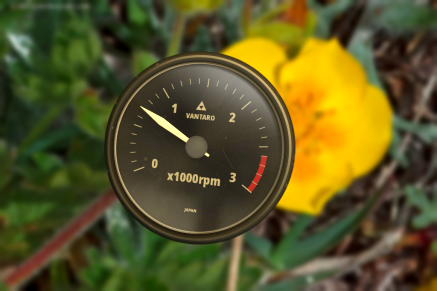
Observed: 700 rpm
